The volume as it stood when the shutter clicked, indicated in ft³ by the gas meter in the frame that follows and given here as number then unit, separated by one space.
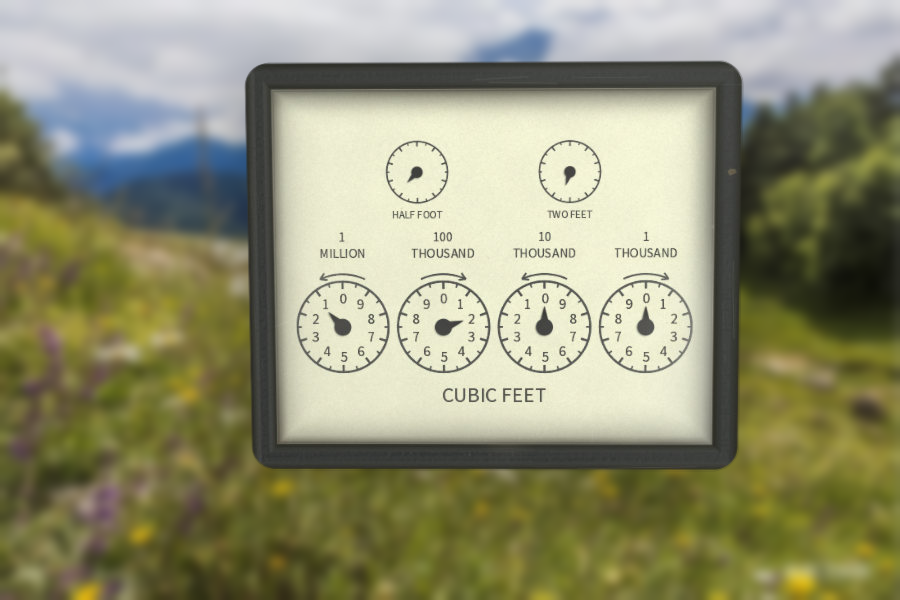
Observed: 120000 ft³
